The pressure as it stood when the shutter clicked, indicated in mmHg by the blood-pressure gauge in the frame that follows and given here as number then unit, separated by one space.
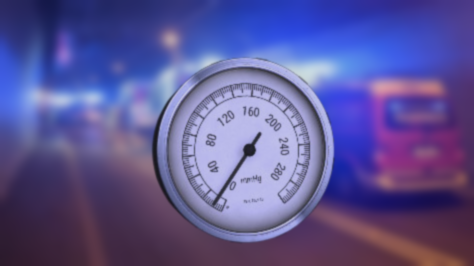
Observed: 10 mmHg
